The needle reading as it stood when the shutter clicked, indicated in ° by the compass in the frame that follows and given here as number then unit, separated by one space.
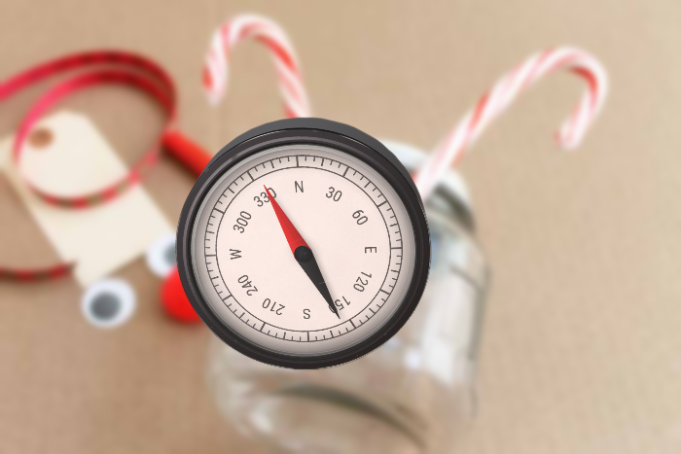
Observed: 335 °
